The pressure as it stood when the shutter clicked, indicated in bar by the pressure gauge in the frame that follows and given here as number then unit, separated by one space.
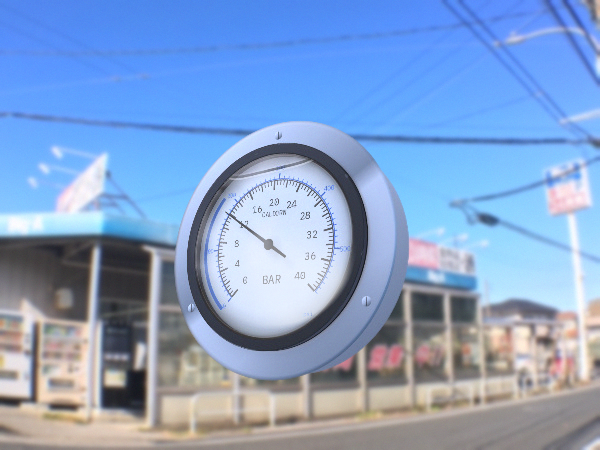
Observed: 12 bar
